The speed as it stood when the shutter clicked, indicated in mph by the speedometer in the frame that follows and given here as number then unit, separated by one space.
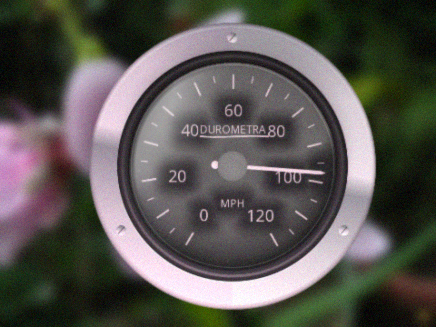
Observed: 97.5 mph
